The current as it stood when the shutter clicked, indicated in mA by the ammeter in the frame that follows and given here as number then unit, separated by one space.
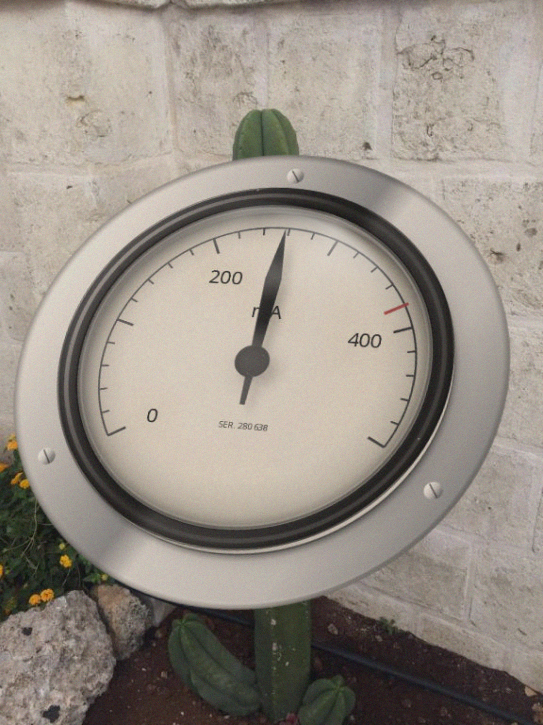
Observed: 260 mA
